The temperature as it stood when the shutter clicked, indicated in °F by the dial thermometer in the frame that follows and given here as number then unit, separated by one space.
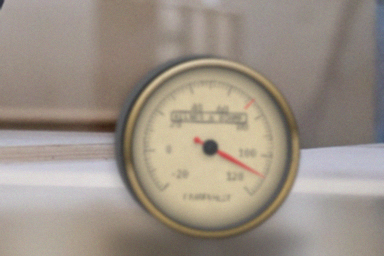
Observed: 110 °F
